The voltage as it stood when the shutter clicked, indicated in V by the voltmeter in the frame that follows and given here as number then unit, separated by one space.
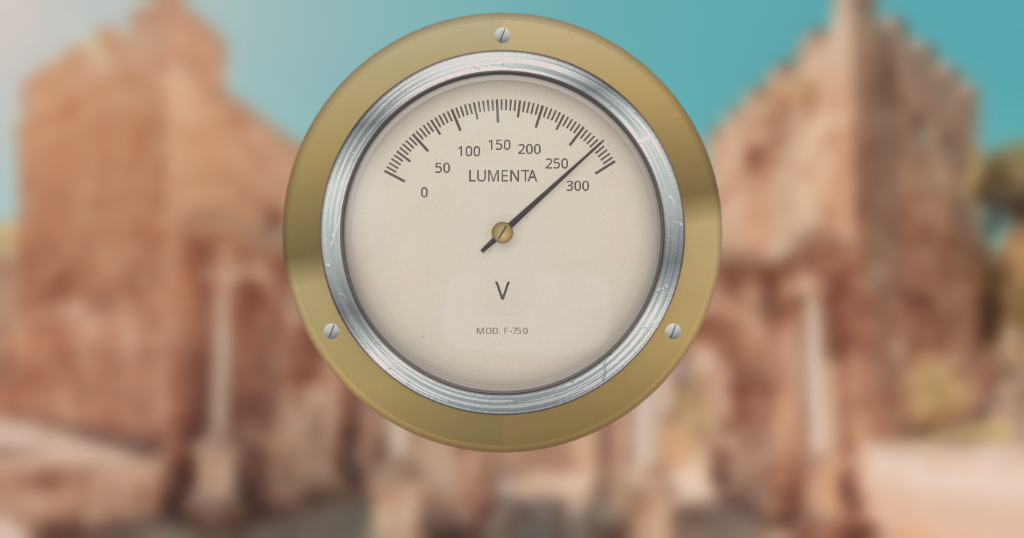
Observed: 275 V
